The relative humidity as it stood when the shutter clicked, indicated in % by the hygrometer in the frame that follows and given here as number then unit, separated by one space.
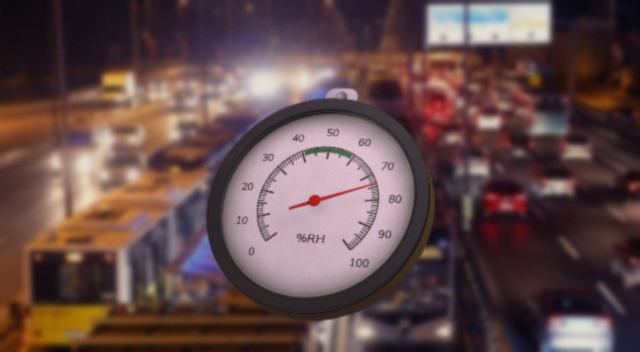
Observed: 75 %
